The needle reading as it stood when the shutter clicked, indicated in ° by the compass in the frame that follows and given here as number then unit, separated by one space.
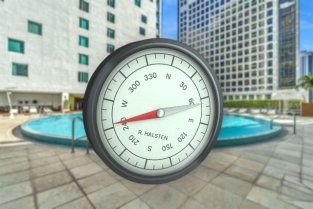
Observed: 245 °
